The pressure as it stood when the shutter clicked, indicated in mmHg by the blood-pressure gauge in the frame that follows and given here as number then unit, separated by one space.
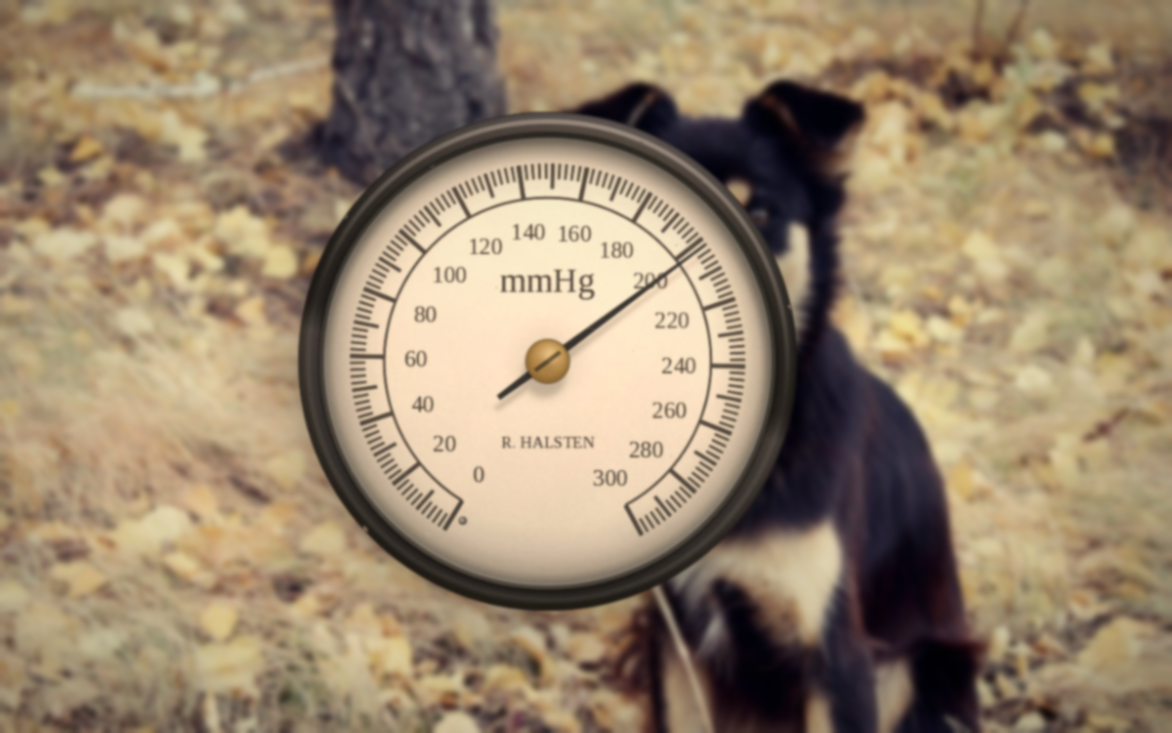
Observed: 202 mmHg
